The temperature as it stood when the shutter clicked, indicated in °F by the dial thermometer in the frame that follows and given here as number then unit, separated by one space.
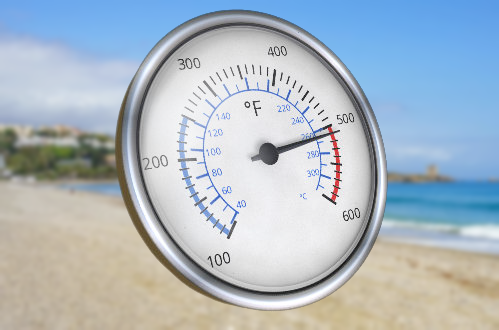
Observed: 510 °F
